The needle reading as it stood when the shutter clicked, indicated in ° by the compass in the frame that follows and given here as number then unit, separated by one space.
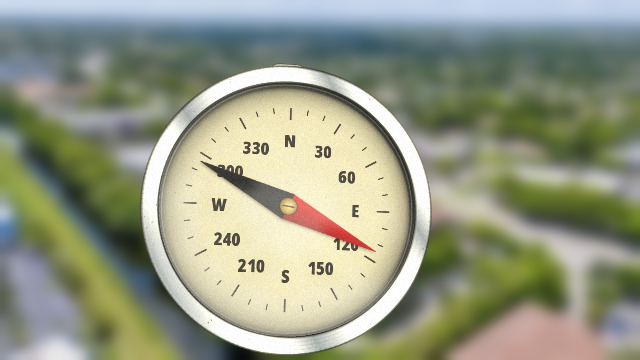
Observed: 115 °
